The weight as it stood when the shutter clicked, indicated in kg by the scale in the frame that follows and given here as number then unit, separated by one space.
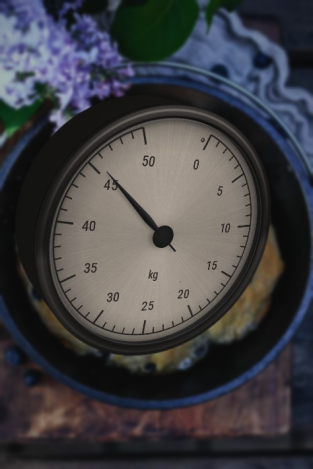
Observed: 45.5 kg
